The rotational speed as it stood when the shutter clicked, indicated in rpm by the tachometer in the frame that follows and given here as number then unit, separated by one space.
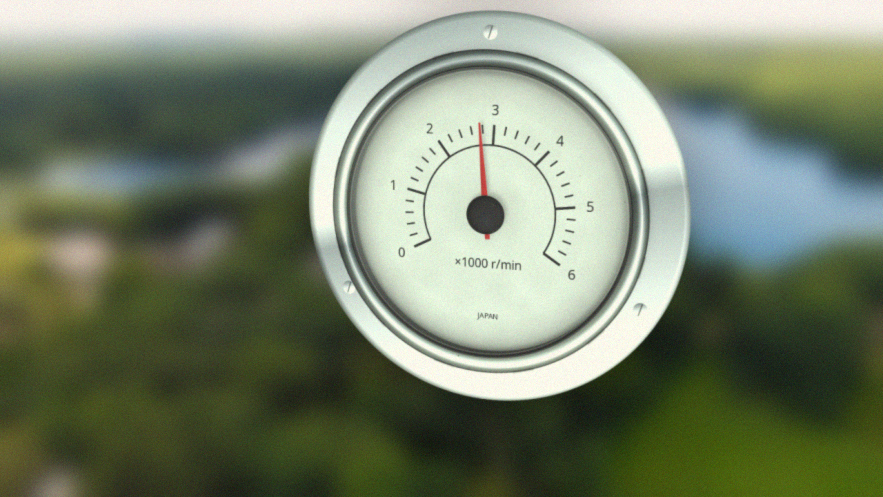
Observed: 2800 rpm
